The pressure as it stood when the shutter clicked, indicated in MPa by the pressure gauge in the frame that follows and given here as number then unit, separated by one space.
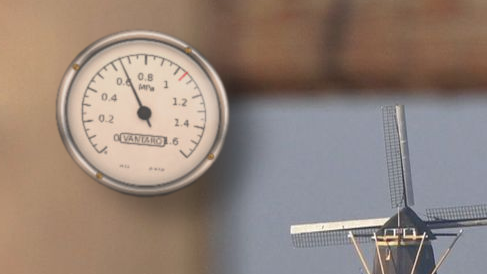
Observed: 0.65 MPa
